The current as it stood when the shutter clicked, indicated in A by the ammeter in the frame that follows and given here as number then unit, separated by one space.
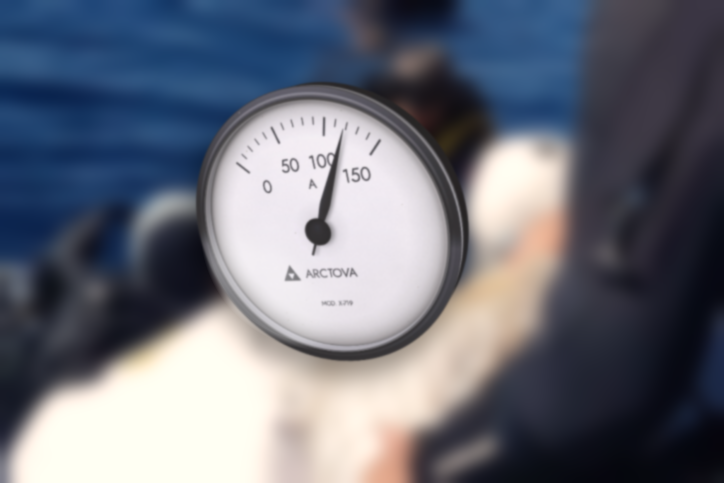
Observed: 120 A
